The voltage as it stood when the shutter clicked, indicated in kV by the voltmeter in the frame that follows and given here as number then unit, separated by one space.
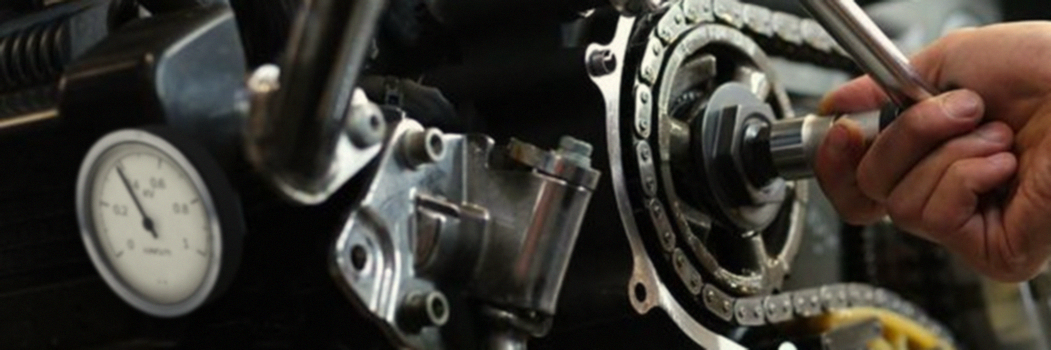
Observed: 0.4 kV
